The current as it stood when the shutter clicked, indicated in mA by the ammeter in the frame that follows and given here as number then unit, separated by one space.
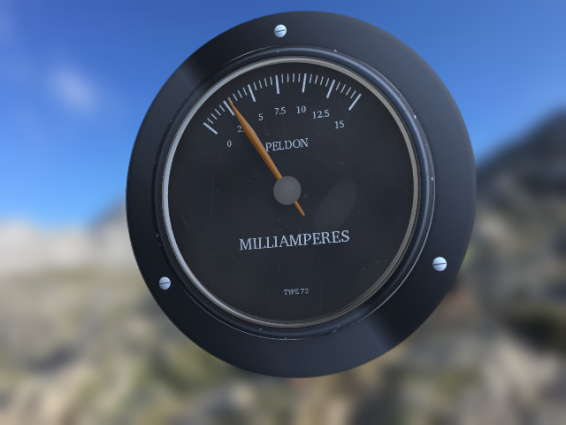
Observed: 3 mA
